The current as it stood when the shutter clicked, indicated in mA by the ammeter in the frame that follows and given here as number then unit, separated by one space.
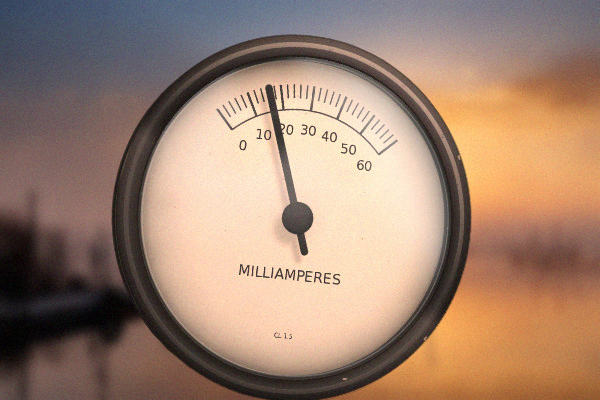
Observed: 16 mA
